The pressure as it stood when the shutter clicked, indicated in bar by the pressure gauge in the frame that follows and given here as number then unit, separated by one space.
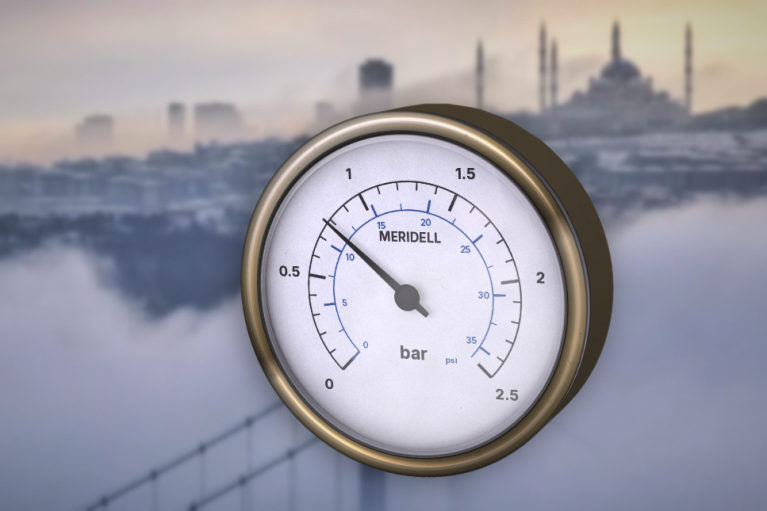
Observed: 0.8 bar
